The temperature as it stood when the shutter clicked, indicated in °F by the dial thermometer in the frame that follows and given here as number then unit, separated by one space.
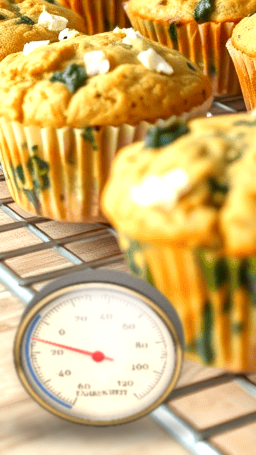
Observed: -10 °F
